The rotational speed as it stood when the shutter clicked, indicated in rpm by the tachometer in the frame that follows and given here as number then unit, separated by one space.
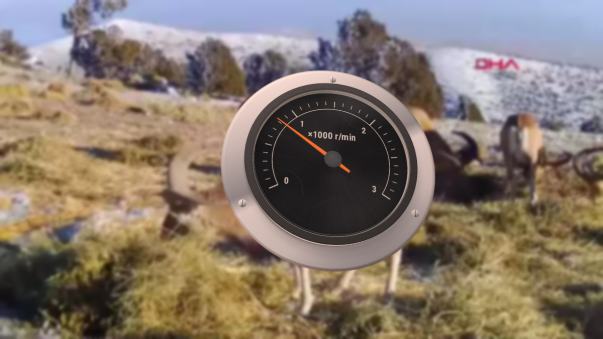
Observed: 800 rpm
